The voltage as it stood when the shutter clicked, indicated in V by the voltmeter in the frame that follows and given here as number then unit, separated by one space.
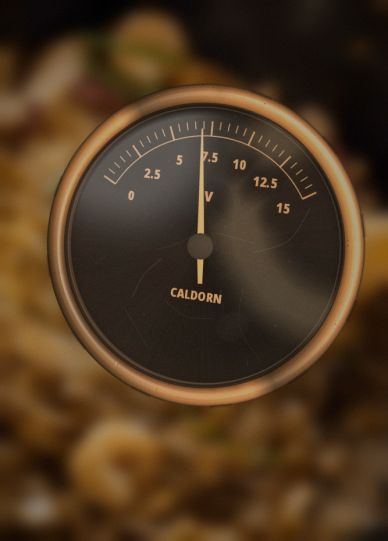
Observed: 7 V
